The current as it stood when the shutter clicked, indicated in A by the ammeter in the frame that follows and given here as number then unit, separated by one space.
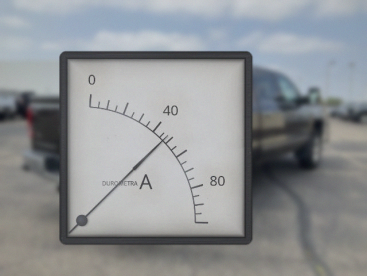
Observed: 47.5 A
